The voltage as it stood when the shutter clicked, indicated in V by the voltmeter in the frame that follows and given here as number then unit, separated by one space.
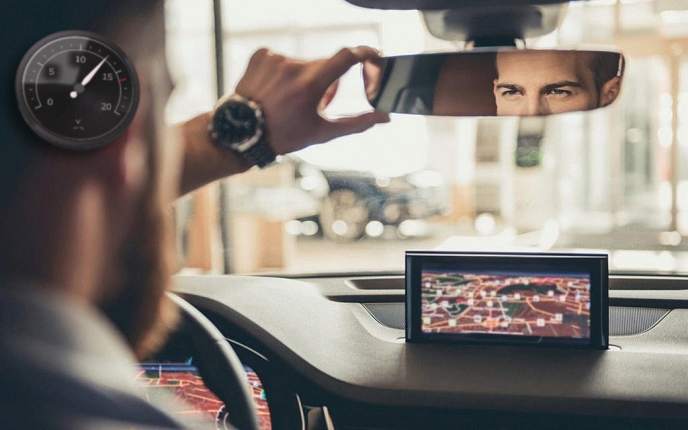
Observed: 13 V
